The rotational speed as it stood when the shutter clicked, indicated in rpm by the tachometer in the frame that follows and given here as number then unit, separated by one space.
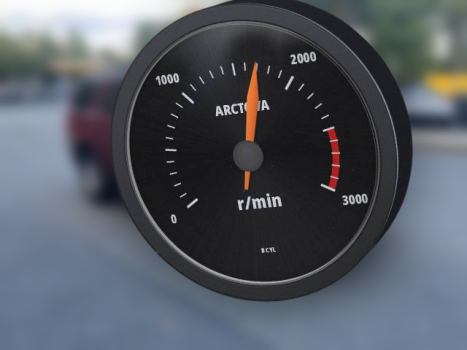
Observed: 1700 rpm
